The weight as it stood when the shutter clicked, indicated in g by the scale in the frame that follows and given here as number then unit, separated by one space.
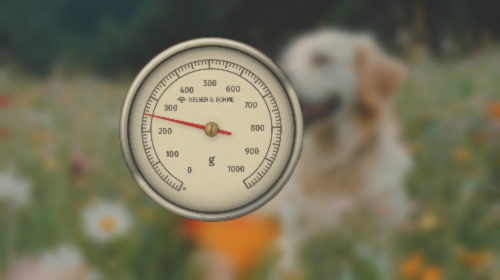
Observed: 250 g
